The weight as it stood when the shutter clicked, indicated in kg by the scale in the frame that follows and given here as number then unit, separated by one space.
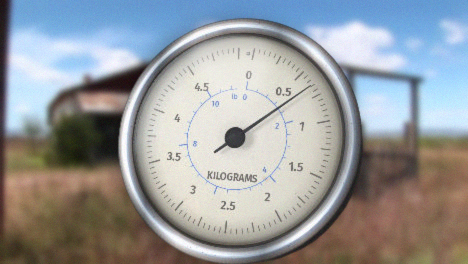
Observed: 0.65 kg
